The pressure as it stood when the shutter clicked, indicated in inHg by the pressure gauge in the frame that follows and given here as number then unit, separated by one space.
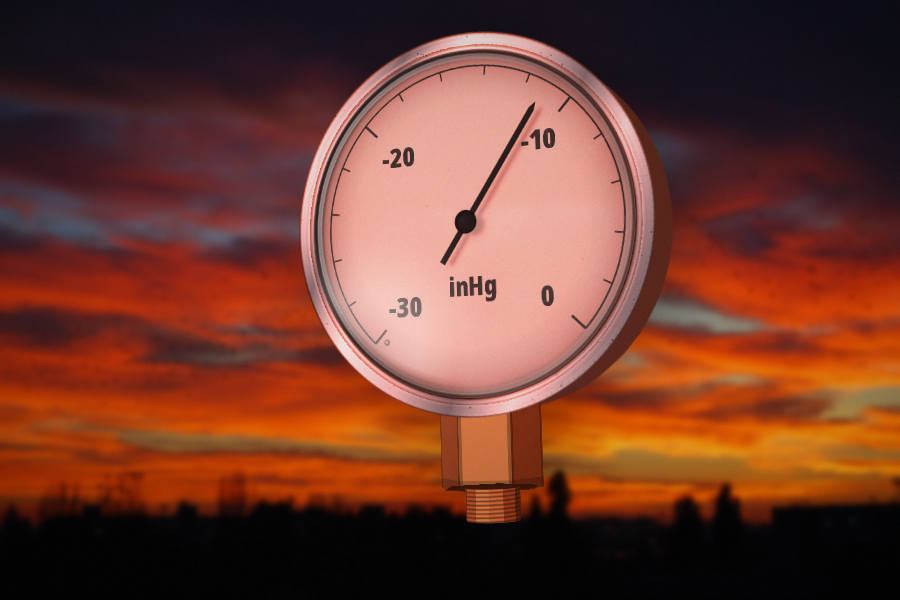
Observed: -11 inHg
